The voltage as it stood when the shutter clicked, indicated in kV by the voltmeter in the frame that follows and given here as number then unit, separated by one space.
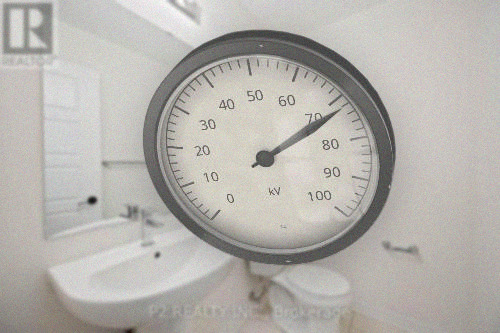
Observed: 72 kV
